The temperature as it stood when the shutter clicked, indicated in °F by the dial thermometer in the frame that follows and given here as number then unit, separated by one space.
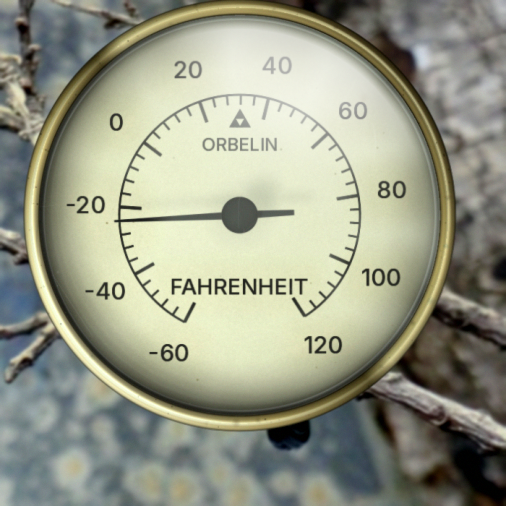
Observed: -24 °F
